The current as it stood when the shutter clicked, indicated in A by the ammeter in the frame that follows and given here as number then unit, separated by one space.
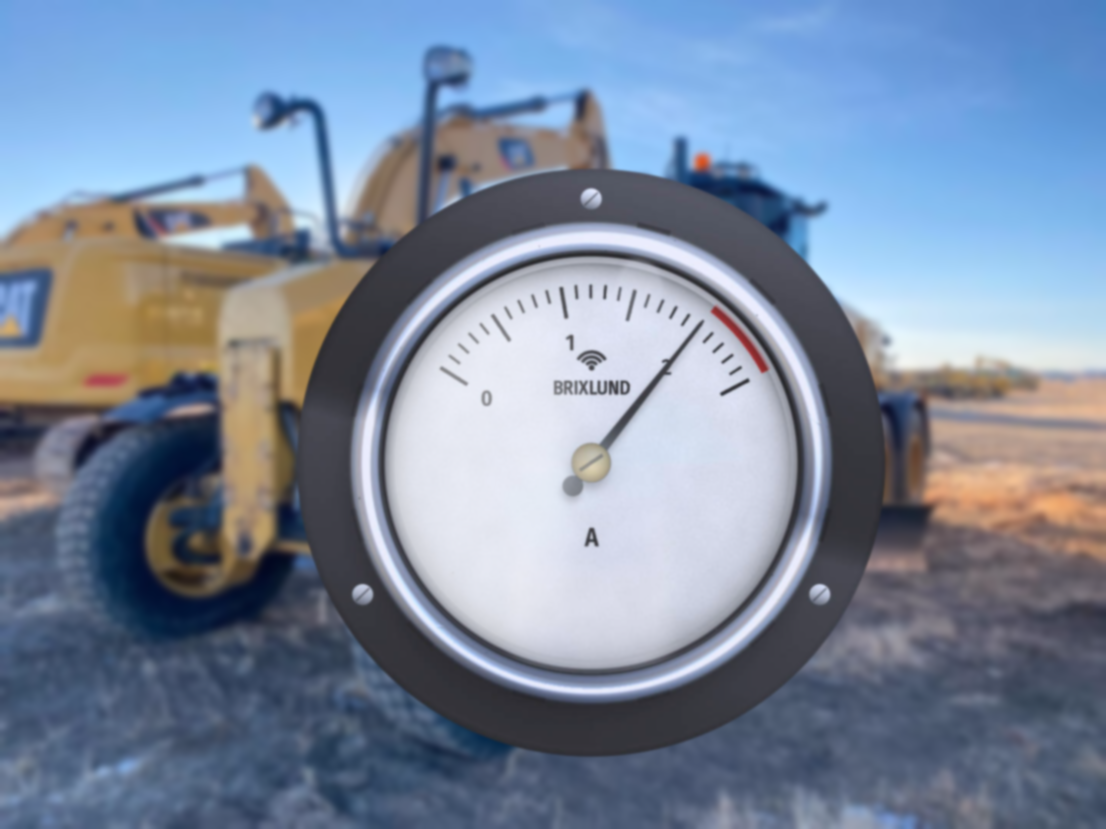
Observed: 2 A
